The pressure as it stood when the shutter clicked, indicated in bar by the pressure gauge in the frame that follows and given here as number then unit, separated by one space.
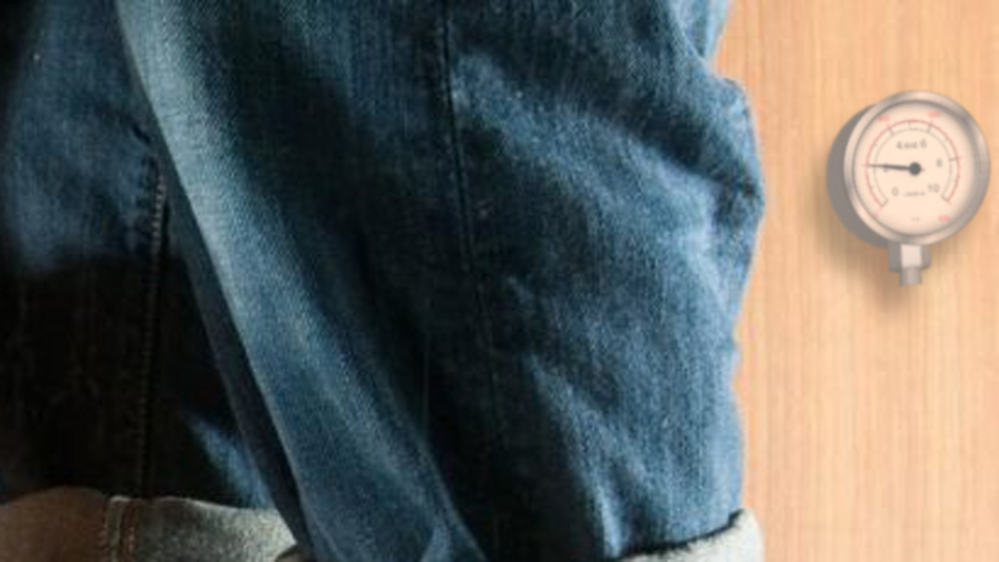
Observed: 2 bar
